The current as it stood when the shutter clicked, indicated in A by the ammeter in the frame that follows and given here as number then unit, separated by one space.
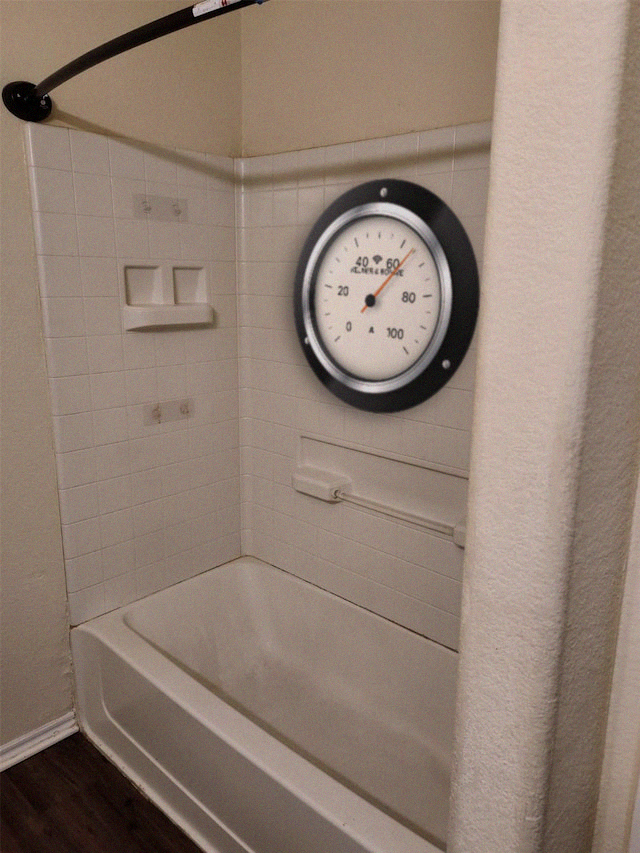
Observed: 65 A
